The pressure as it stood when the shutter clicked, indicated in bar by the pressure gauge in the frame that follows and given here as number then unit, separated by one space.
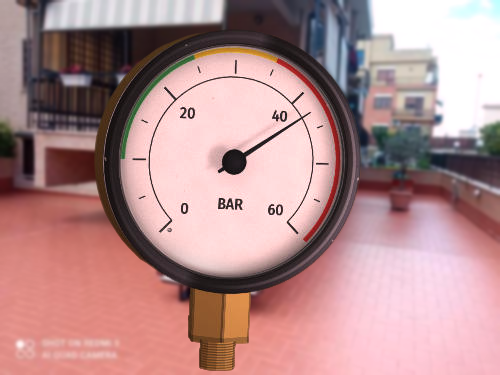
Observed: 42.5 bar
